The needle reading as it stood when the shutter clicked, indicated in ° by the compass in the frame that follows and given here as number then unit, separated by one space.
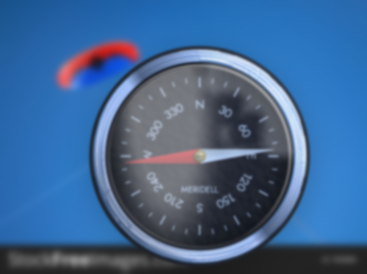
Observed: 265 °
